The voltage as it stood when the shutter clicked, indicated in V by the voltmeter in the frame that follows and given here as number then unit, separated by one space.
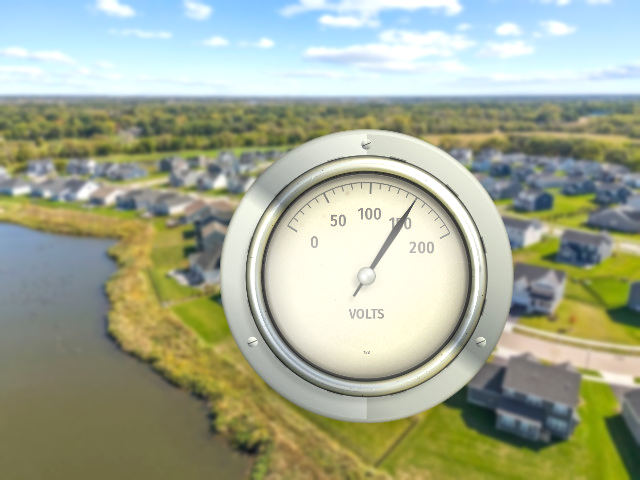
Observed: 150 V
